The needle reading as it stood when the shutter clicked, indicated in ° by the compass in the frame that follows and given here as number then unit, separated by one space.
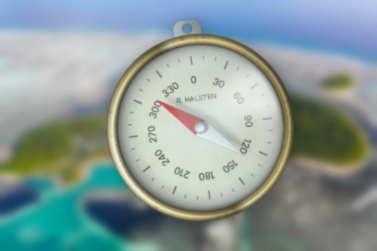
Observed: 310 °
